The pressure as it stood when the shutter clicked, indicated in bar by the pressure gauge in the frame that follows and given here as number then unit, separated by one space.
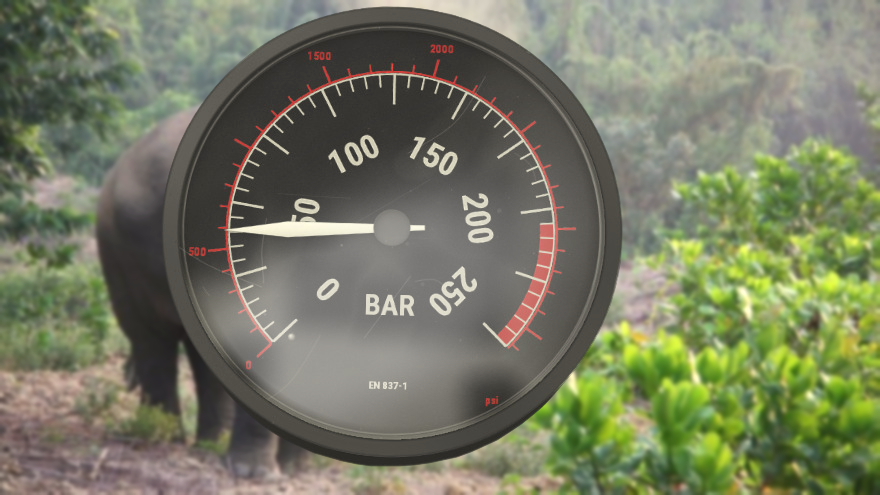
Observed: 40 bar
